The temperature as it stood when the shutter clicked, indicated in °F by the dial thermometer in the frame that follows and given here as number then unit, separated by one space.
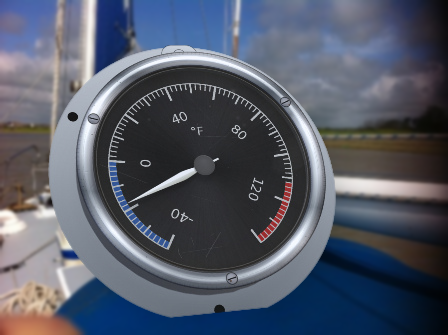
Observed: -18 °F
